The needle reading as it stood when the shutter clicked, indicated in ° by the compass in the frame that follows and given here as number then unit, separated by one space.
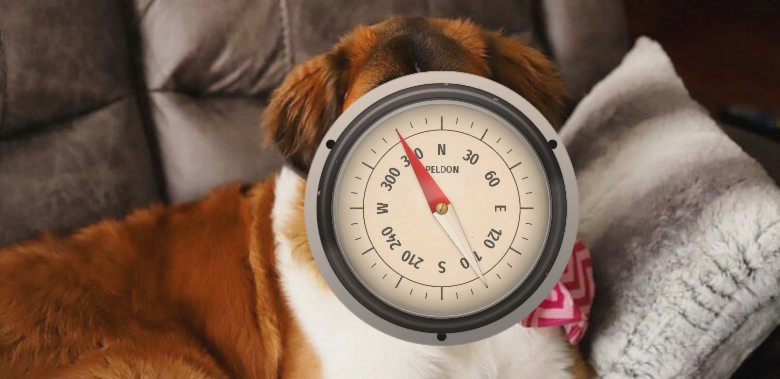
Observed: 330 °
